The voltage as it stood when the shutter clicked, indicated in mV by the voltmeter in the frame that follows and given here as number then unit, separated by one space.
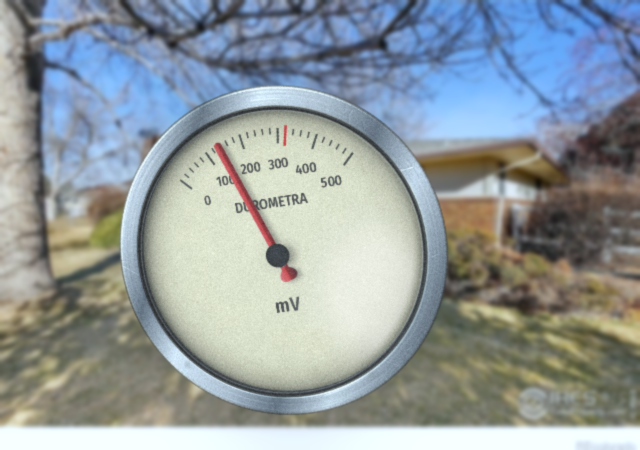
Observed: 140 mV
